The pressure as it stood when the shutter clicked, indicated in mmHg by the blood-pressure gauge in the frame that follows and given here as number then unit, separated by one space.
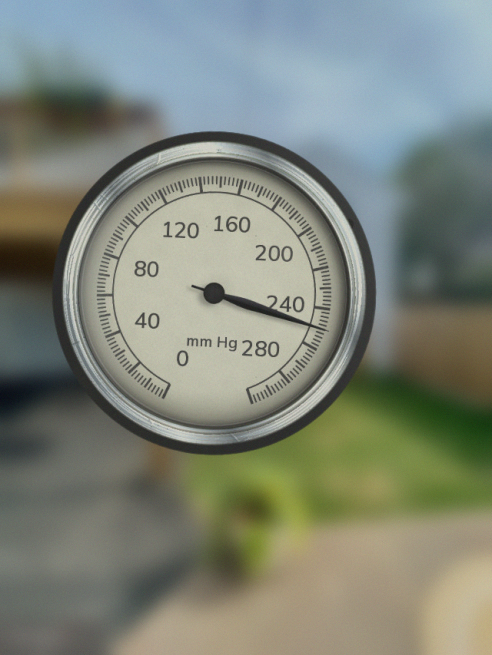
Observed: 250 mmHg
